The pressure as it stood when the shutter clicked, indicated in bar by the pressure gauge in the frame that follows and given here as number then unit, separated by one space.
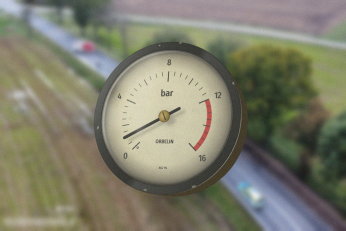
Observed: 1 bar
